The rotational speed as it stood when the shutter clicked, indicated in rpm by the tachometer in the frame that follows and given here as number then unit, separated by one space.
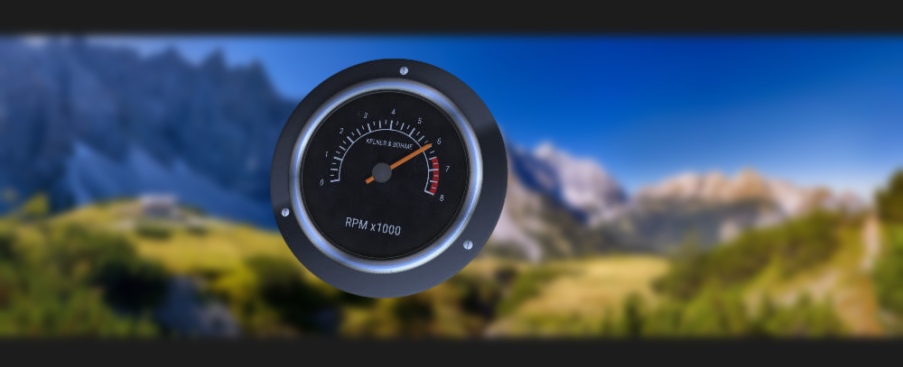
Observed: 6000 rpm
